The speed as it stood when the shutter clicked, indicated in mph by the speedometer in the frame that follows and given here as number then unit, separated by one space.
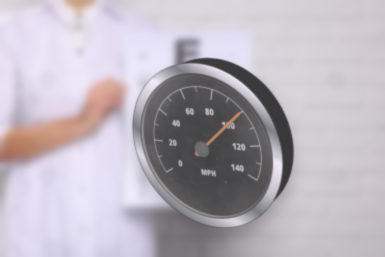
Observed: 100 mph
